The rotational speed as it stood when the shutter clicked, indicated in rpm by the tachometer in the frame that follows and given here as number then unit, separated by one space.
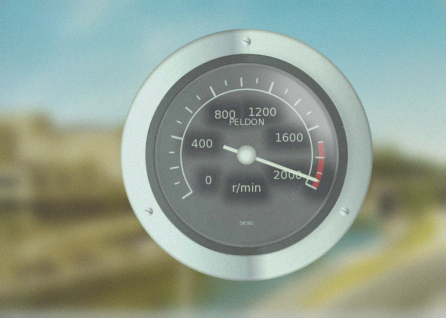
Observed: 1950 rpm
